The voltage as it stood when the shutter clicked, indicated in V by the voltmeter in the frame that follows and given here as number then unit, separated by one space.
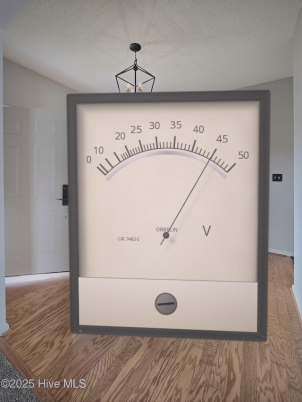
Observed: 45 V
